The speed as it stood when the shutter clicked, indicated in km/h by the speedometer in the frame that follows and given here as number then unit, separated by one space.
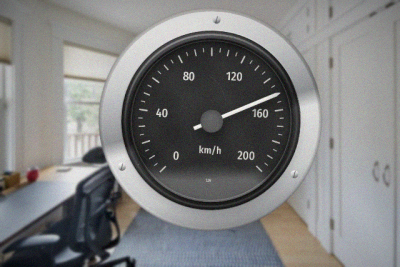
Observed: 150 km/h
